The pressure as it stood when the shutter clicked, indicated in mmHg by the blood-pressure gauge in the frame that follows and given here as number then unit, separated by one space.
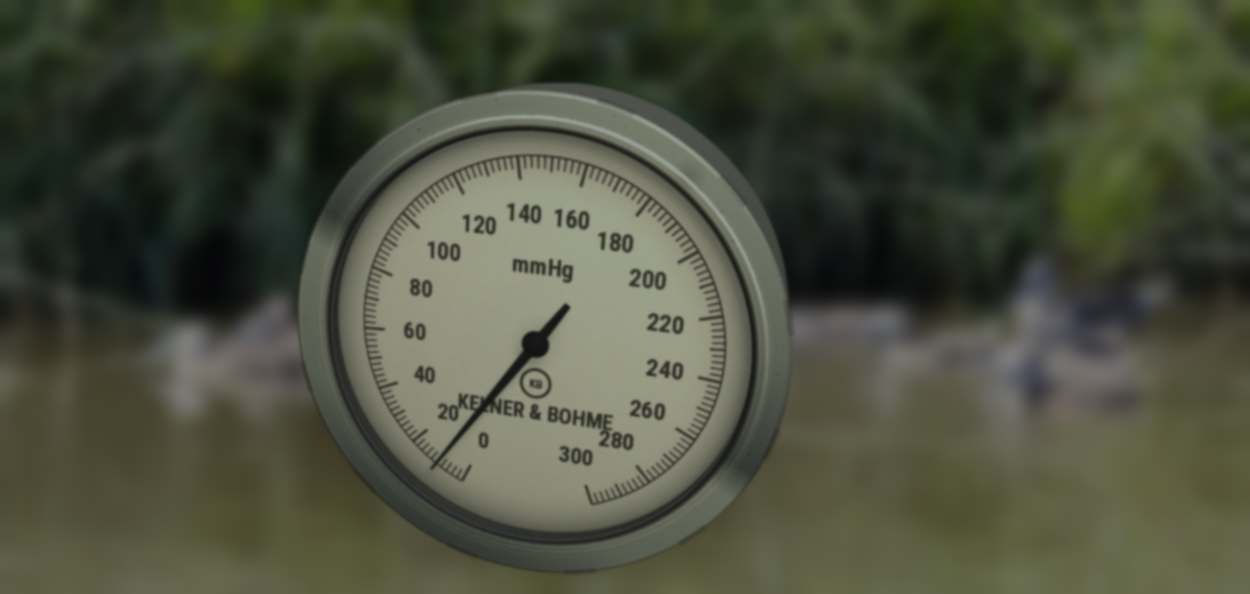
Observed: 10 mmHg
